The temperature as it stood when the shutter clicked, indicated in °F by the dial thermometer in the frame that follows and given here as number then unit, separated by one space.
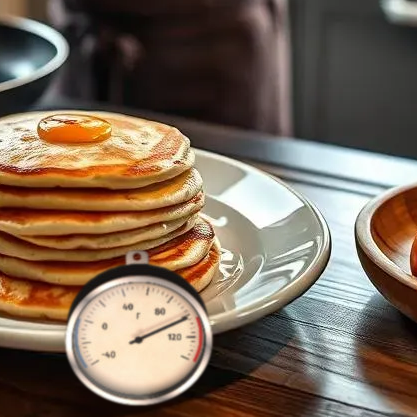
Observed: 100 °F
